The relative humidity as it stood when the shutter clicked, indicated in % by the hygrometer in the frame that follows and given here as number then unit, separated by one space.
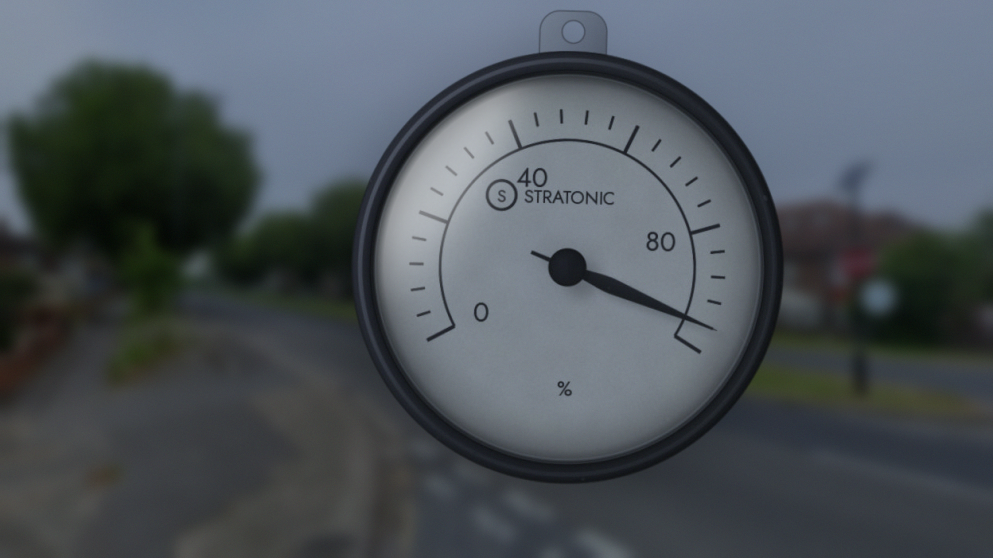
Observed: 96 %
